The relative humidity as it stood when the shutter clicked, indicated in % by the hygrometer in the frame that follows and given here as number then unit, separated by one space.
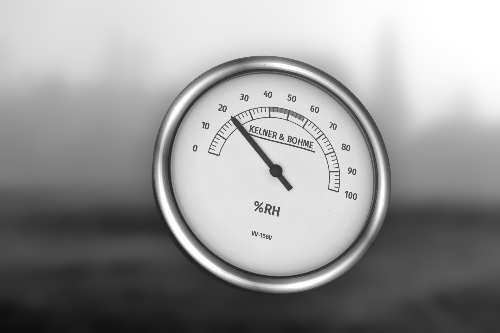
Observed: 20 %
